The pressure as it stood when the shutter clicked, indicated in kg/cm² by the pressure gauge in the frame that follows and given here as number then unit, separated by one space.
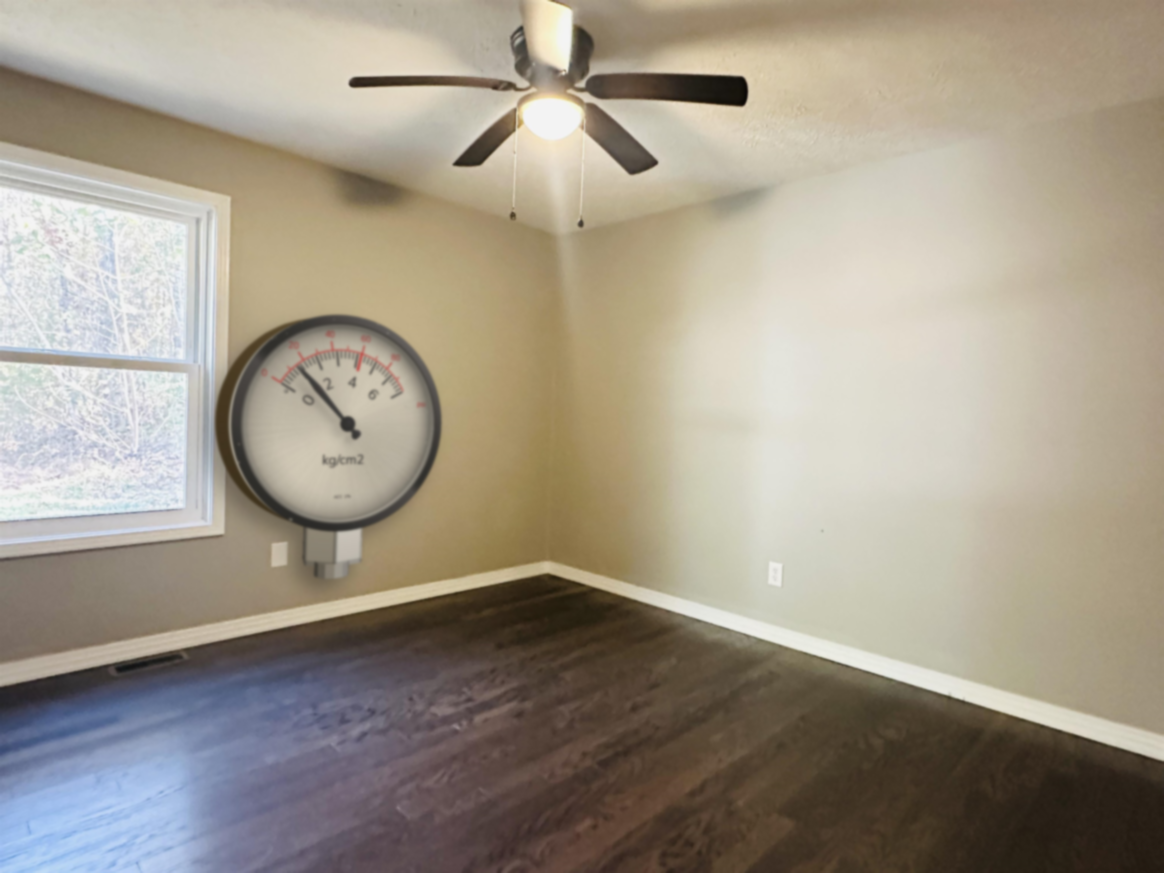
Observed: 1 kg/cm²
